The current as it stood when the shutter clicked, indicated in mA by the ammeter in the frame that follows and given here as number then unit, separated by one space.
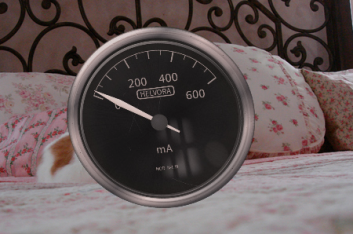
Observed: 25 mA
